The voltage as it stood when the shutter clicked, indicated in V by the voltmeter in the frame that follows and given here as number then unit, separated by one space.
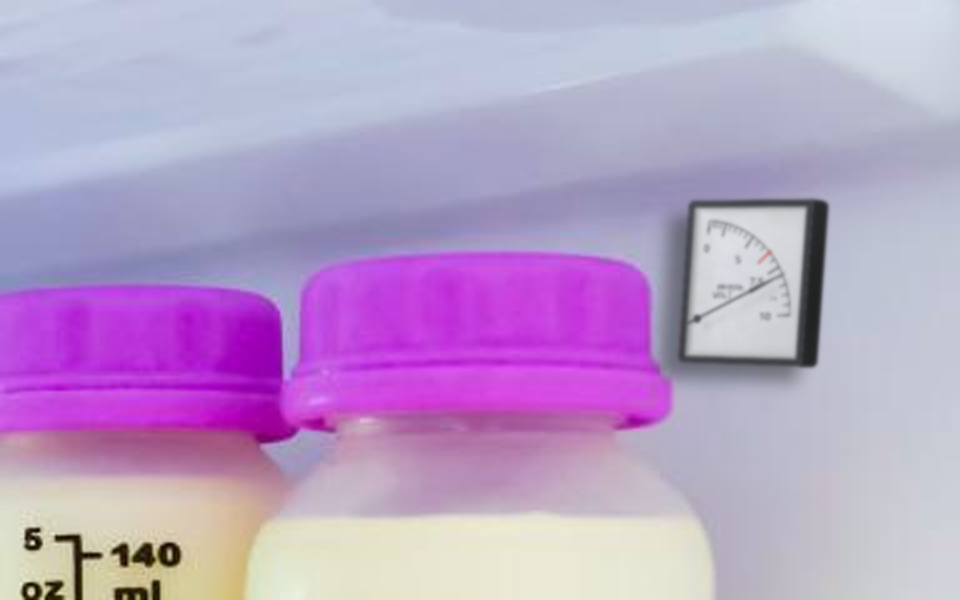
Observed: 8 V
